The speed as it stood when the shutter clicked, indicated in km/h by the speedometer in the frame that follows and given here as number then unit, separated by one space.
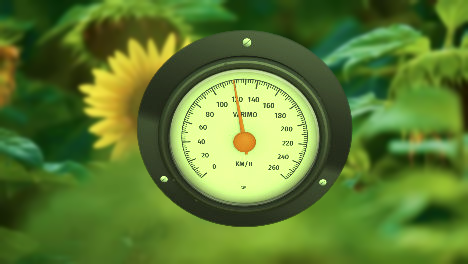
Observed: 120 km/h
